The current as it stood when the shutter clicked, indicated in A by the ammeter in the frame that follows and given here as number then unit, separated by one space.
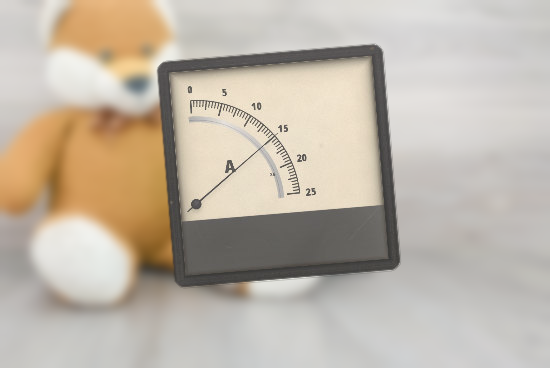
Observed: 15 A
